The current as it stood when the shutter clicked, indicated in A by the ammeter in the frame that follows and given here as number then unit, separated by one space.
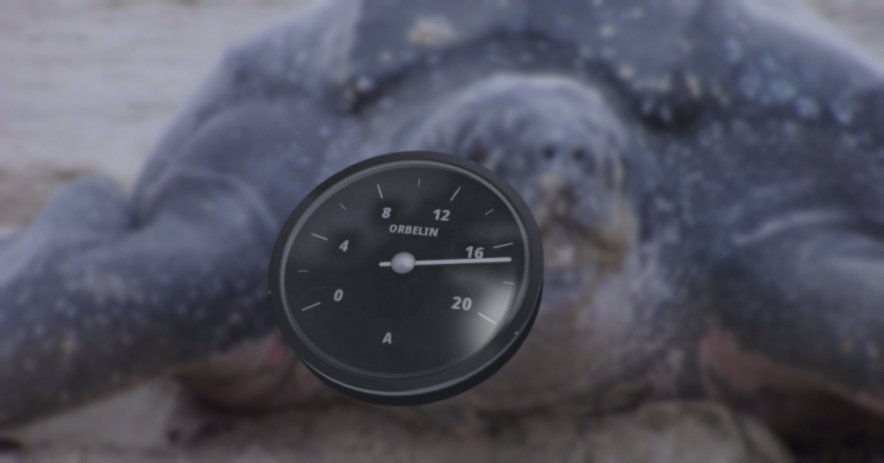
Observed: 17 A
